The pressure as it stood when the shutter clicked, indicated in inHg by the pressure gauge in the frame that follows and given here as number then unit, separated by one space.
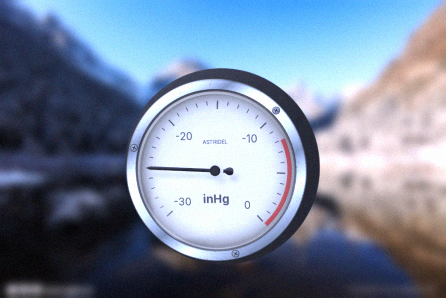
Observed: -25 inHg
